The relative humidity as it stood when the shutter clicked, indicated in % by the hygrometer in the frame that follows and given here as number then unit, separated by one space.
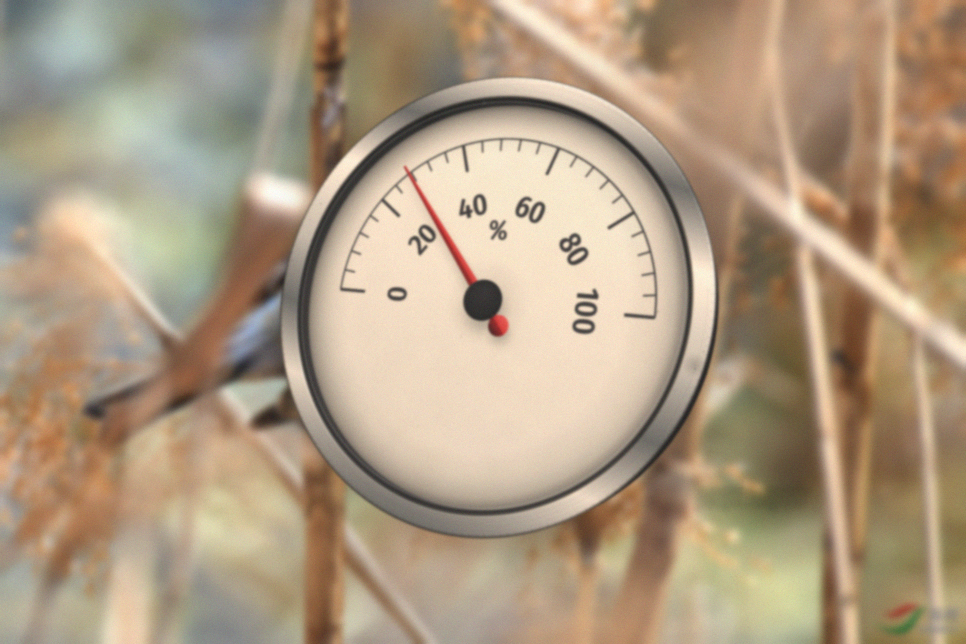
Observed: 28 %
